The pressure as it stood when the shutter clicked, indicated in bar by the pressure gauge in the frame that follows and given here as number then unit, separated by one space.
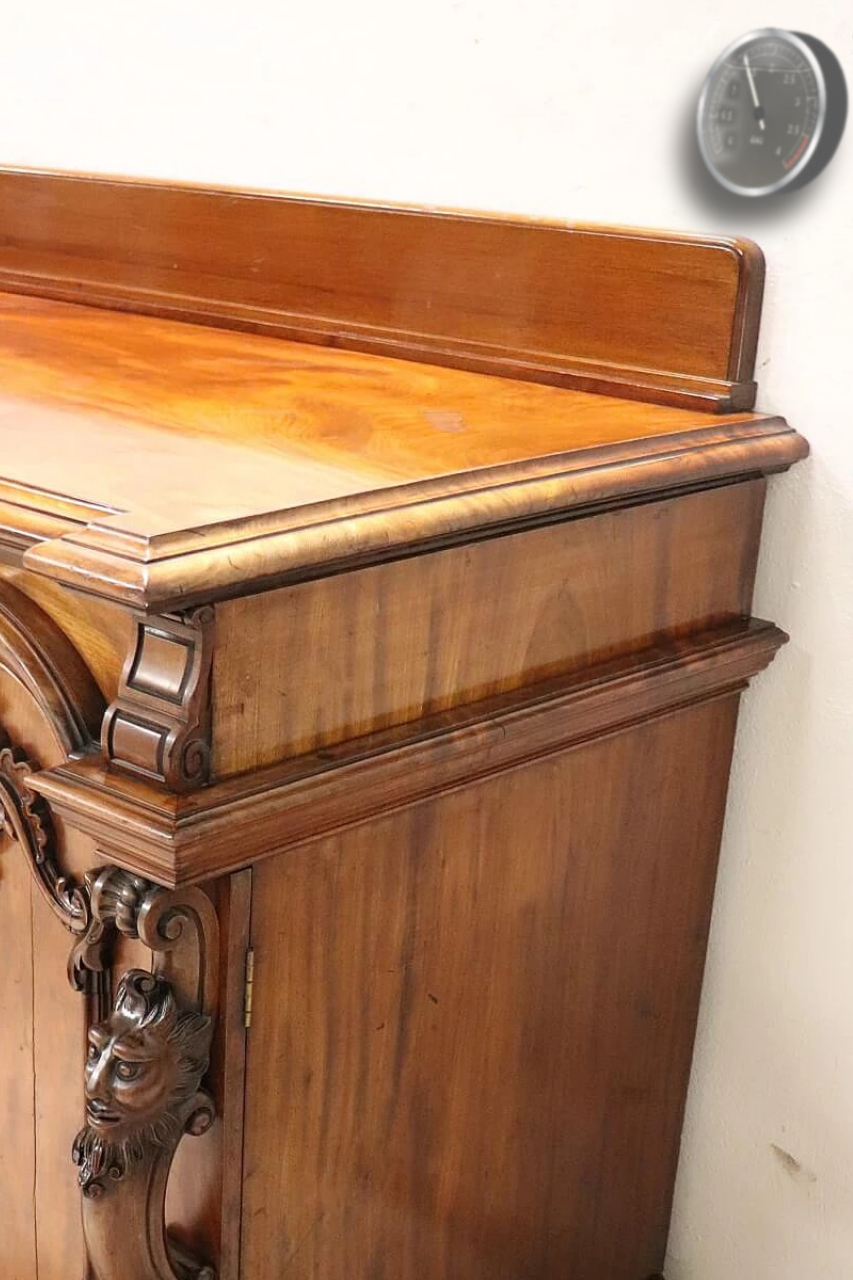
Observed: 1.5 bar
